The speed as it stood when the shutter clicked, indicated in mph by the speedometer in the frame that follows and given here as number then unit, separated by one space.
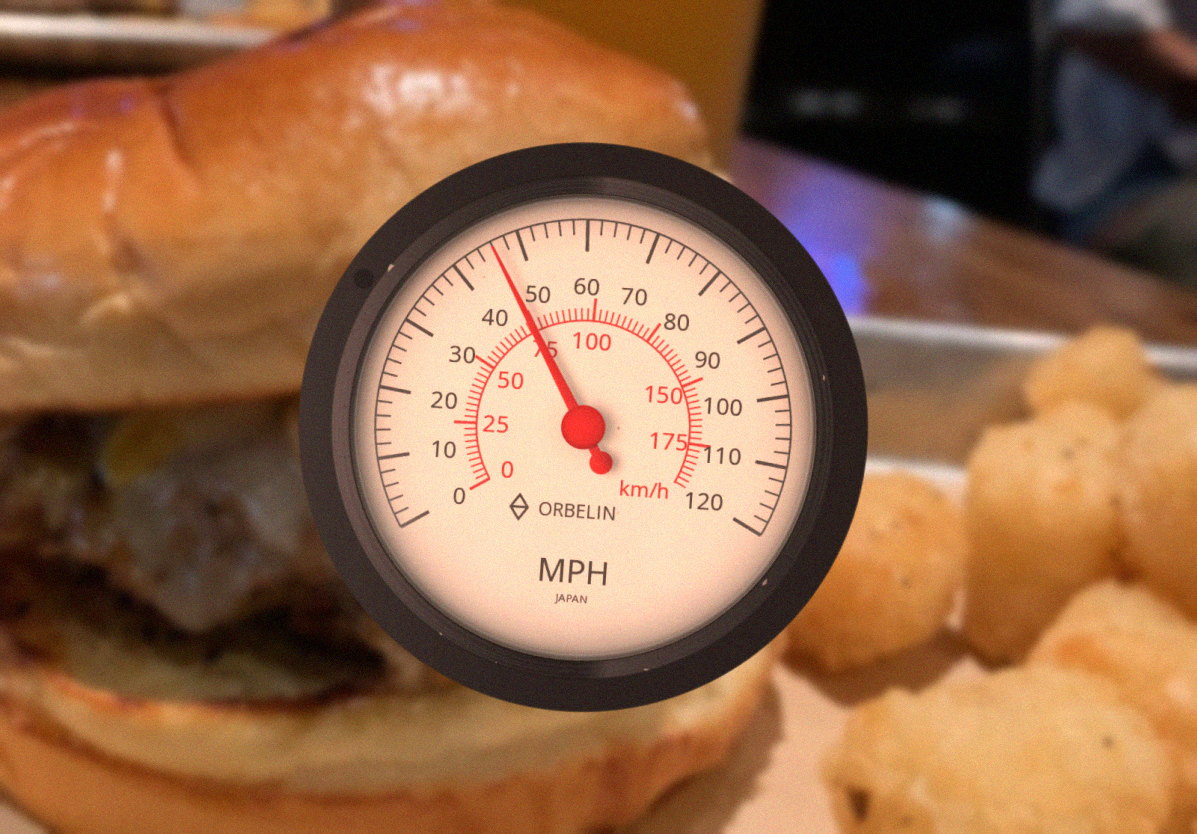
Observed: 46 mph
